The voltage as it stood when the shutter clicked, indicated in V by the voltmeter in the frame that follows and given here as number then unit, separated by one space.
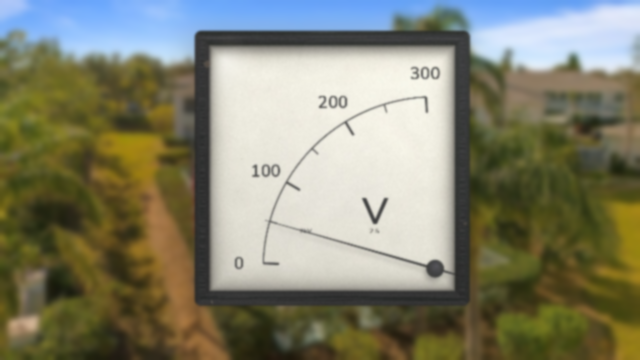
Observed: 50 V
